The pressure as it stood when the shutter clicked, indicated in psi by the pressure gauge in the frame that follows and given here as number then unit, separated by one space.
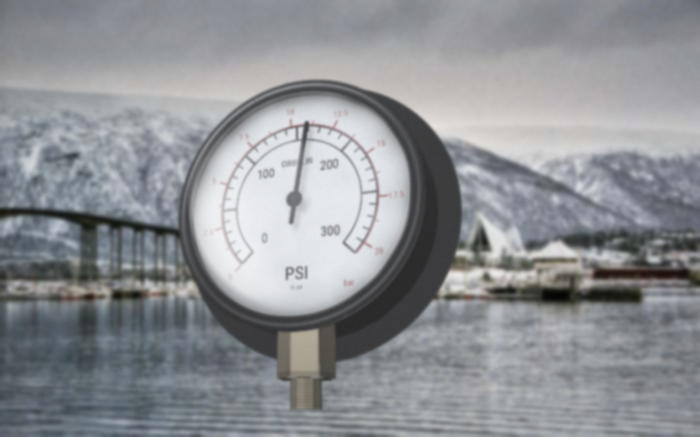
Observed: 160 psi
